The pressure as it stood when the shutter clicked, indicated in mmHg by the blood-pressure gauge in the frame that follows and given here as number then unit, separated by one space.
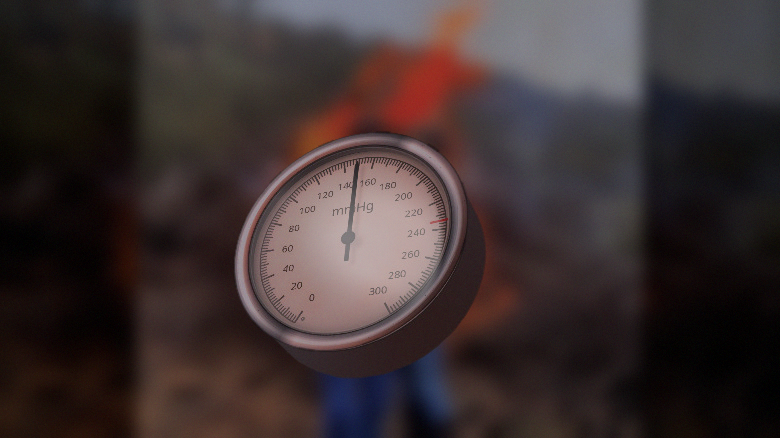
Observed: 150 mmHg
